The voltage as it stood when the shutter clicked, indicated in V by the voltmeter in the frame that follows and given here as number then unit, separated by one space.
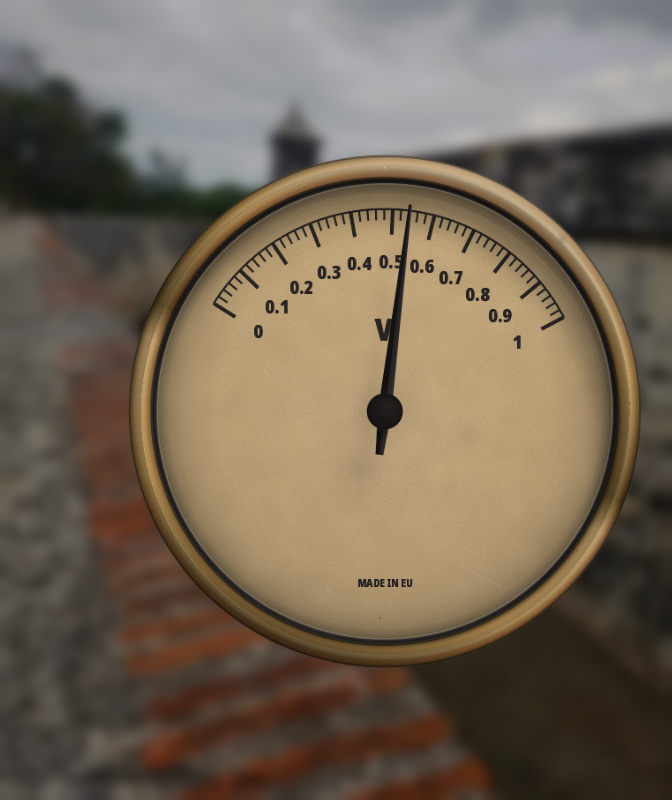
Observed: 0.54 V
